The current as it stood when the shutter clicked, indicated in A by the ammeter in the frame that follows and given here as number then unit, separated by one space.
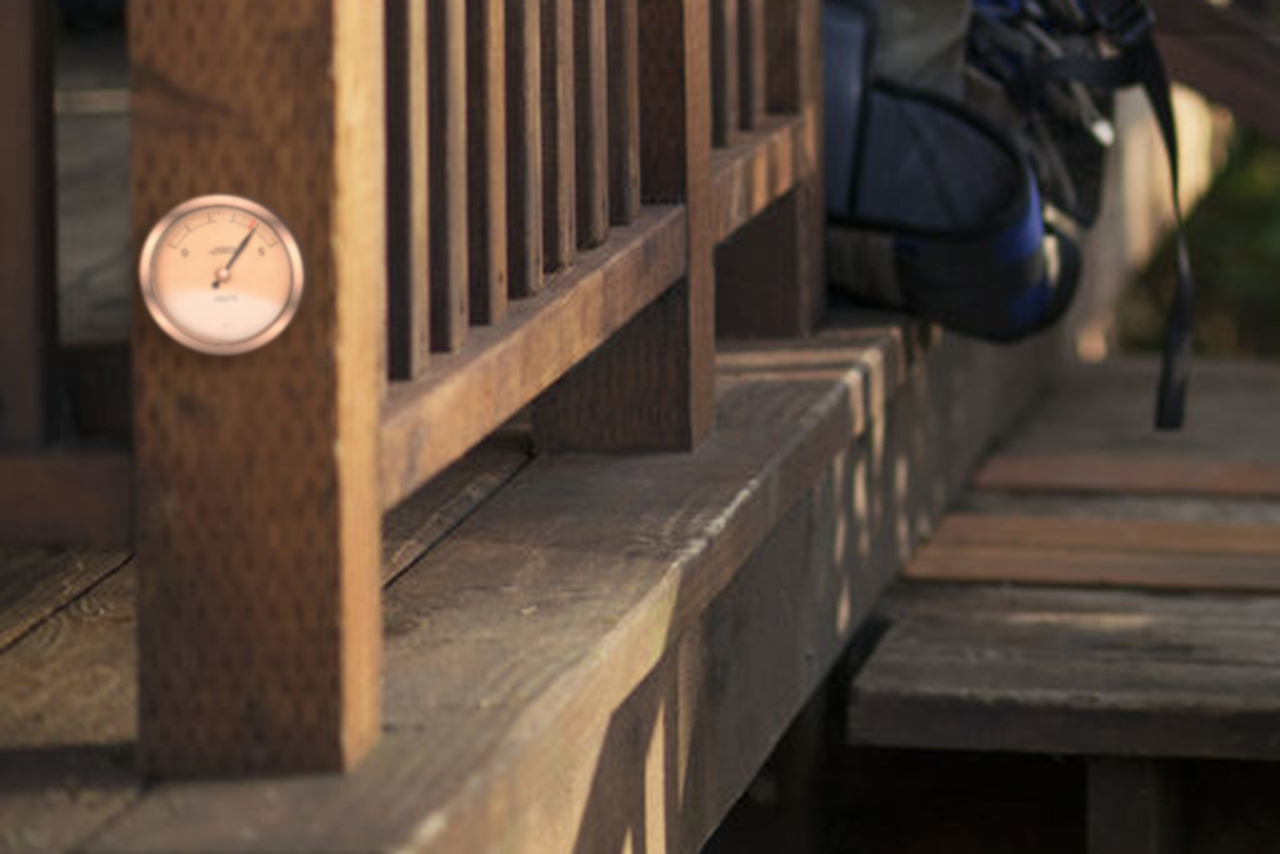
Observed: 4 A
